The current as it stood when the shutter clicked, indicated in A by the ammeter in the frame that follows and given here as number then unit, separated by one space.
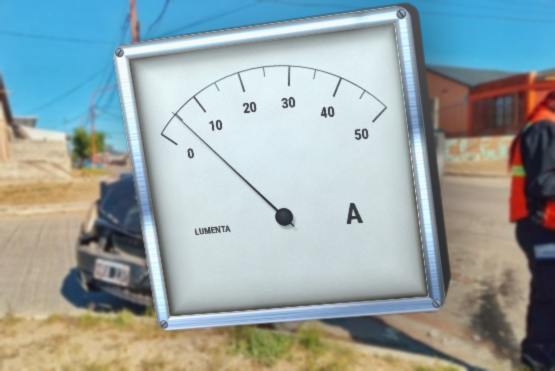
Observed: 5 A
